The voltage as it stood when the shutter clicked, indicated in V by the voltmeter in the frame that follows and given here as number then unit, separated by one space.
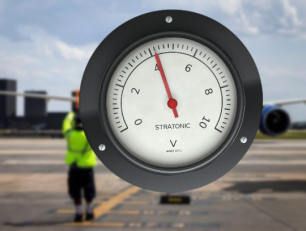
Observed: 4.2 V
